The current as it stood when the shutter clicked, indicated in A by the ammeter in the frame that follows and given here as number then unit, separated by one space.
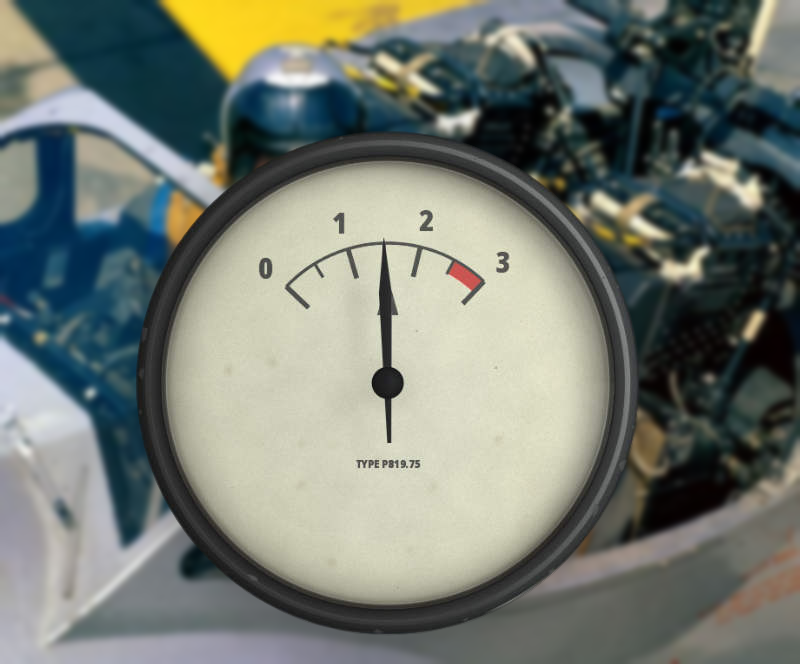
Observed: 1.5 A
